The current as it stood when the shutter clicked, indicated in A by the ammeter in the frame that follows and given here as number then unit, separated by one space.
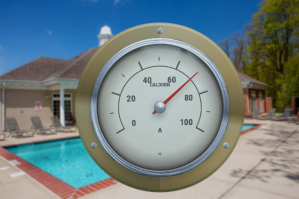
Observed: 70 A
